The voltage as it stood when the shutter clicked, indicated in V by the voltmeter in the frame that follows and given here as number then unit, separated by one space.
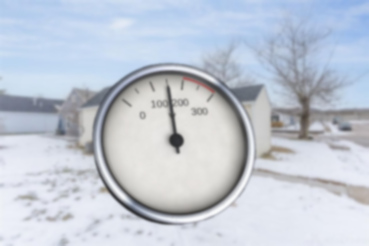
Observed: 150 V
